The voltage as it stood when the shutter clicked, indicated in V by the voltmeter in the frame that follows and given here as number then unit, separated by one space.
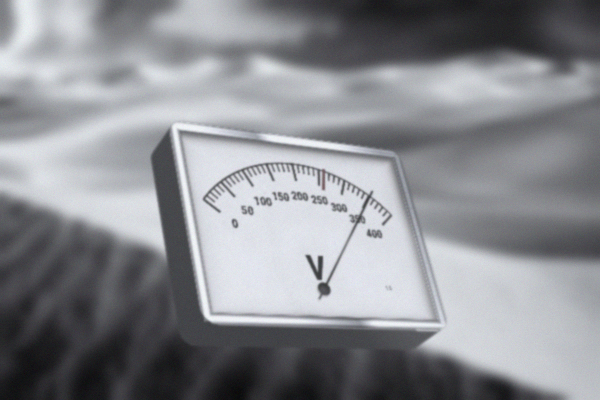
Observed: 350 V
